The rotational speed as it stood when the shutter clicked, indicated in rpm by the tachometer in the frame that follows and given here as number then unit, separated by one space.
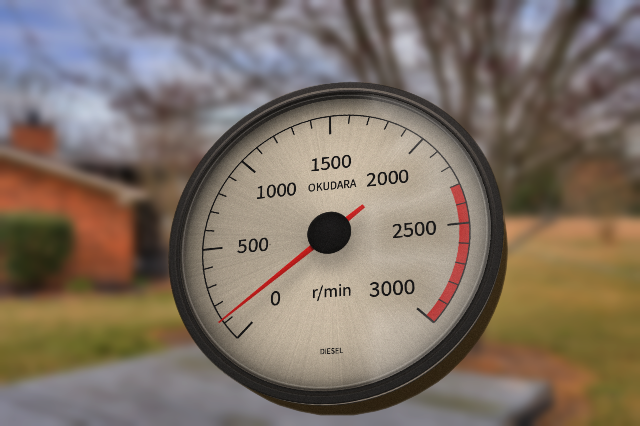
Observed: 100 rpm
